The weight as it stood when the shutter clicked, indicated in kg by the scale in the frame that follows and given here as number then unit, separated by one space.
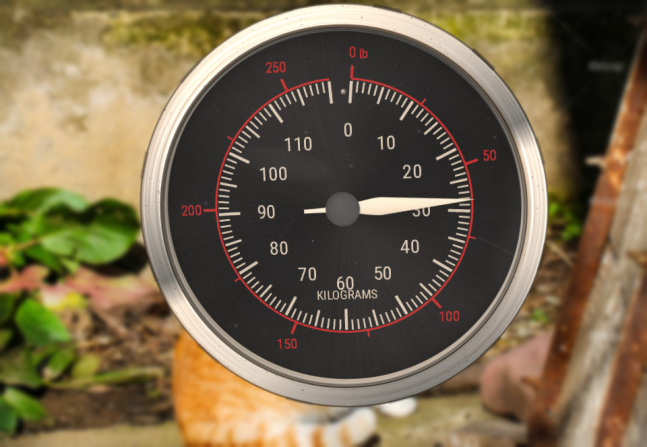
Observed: 28 kg
